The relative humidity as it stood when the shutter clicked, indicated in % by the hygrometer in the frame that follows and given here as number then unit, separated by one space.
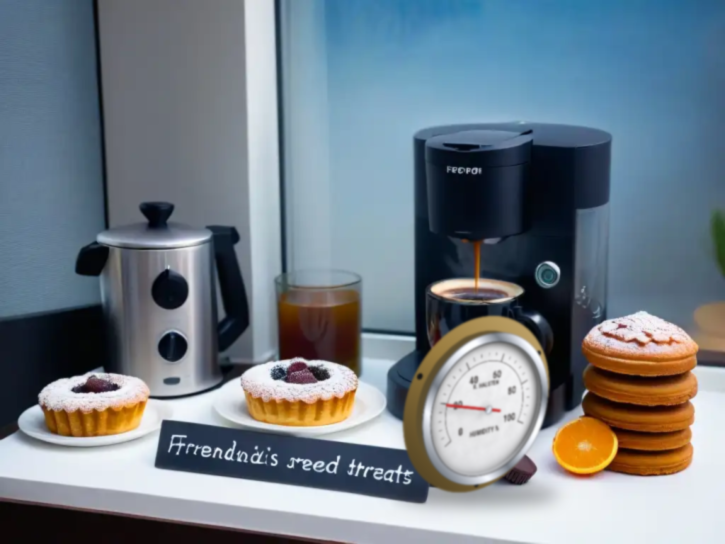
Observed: 20 %
